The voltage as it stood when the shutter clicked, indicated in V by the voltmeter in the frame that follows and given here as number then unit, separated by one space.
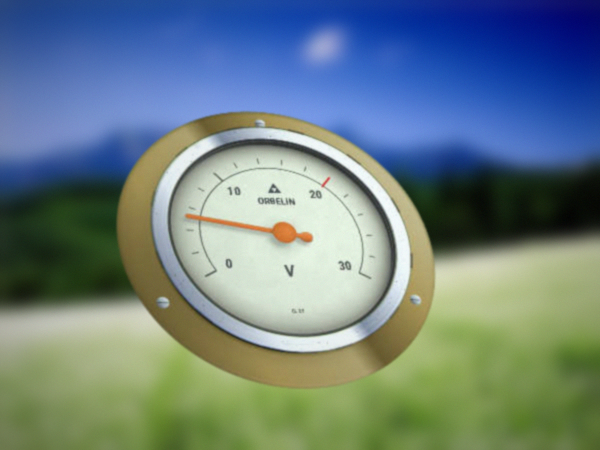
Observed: 5 V
